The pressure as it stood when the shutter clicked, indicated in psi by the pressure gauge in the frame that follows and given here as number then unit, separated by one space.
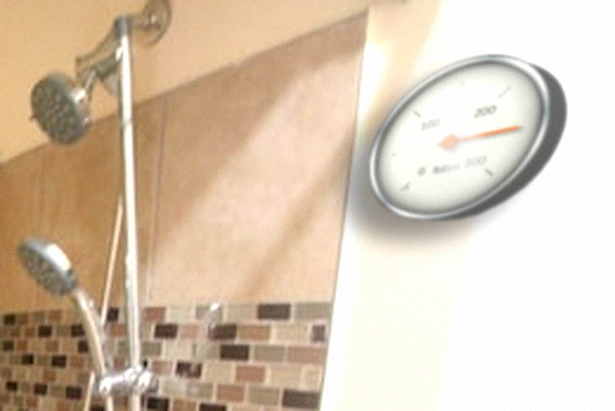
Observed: 250 psi
